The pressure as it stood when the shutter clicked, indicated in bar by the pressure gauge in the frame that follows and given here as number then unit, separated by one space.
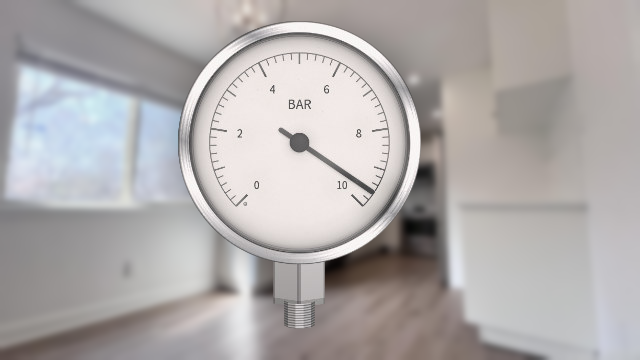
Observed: 9.6 bar
